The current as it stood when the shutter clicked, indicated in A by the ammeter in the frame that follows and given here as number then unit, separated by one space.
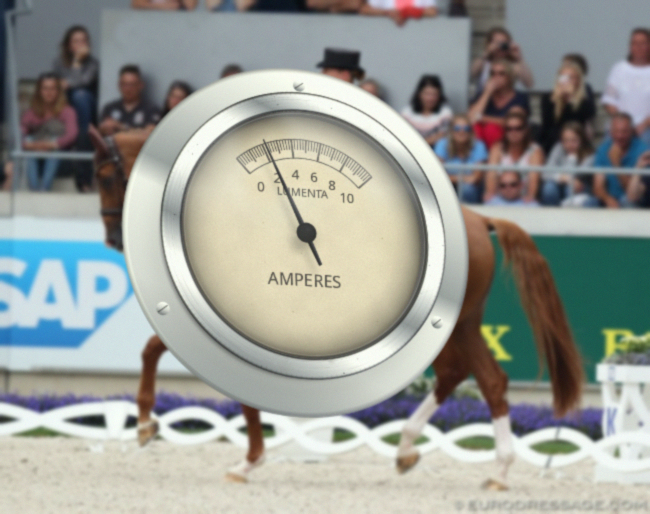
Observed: 2 A
